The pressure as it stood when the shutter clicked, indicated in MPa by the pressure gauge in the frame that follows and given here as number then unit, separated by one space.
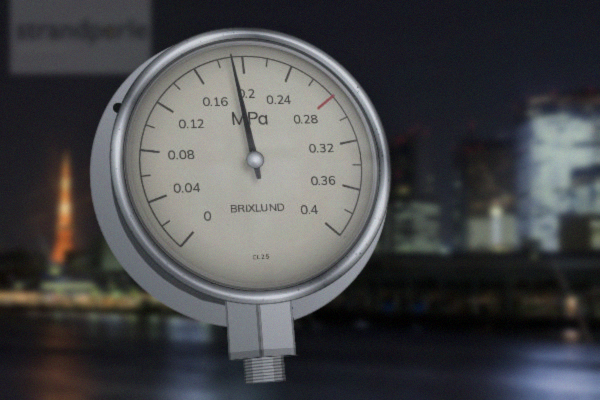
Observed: 0.19 MPa
